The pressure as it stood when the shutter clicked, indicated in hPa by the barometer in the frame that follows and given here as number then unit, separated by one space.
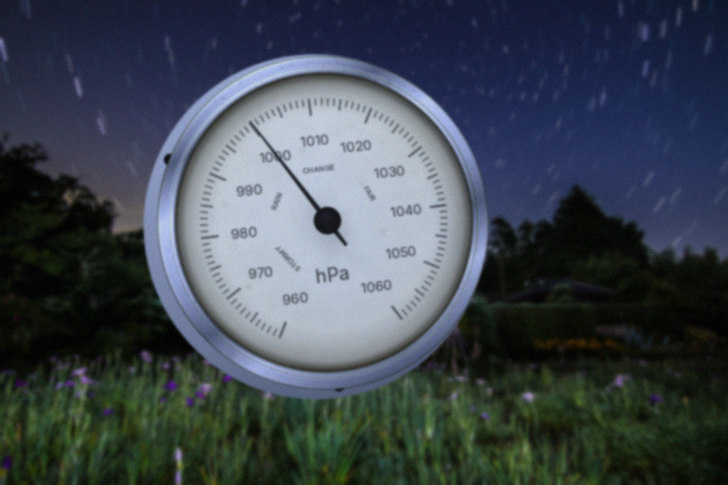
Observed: 1000 hPa
